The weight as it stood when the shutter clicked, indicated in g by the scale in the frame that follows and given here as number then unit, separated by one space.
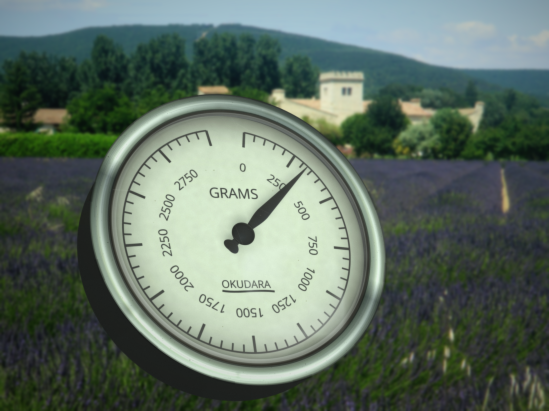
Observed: 325 g
